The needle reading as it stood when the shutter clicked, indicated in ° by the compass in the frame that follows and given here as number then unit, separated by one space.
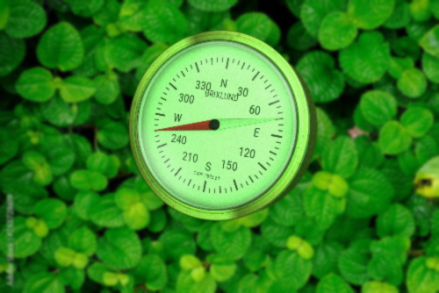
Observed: 255 °
